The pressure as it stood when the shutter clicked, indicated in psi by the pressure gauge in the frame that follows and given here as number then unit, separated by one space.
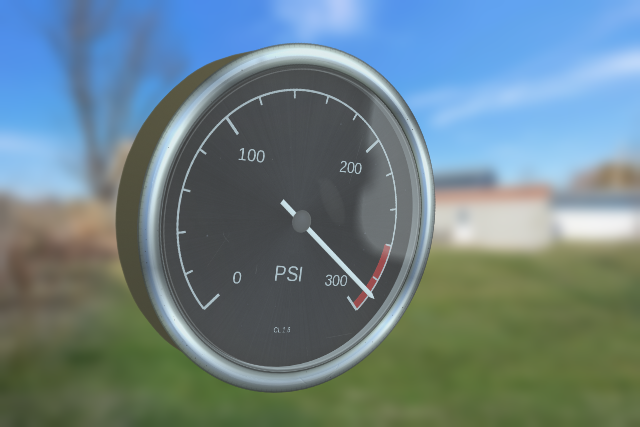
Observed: 290 psi
